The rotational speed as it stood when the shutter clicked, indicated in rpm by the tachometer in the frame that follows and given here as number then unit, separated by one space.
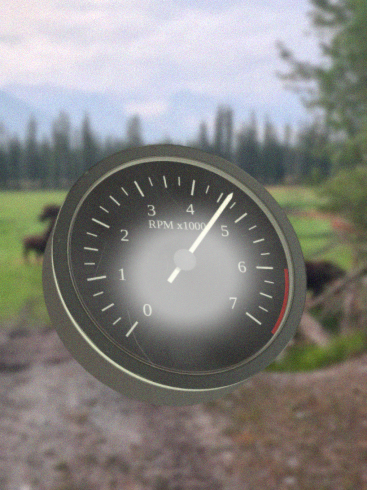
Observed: 4625 rpm
